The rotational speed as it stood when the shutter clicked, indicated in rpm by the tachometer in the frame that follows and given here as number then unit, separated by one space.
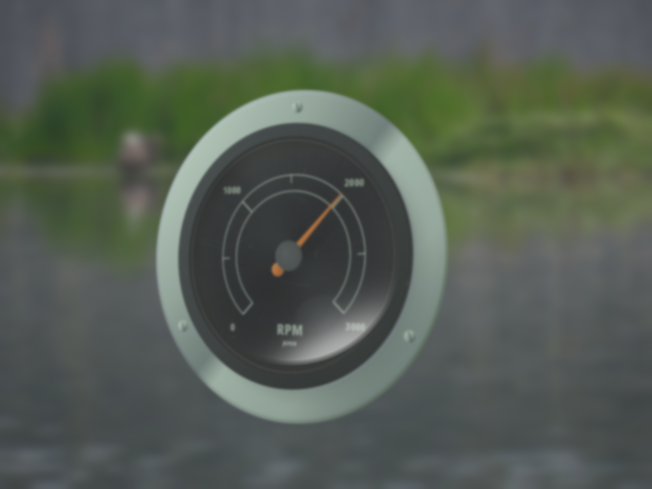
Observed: 2000 rpm
